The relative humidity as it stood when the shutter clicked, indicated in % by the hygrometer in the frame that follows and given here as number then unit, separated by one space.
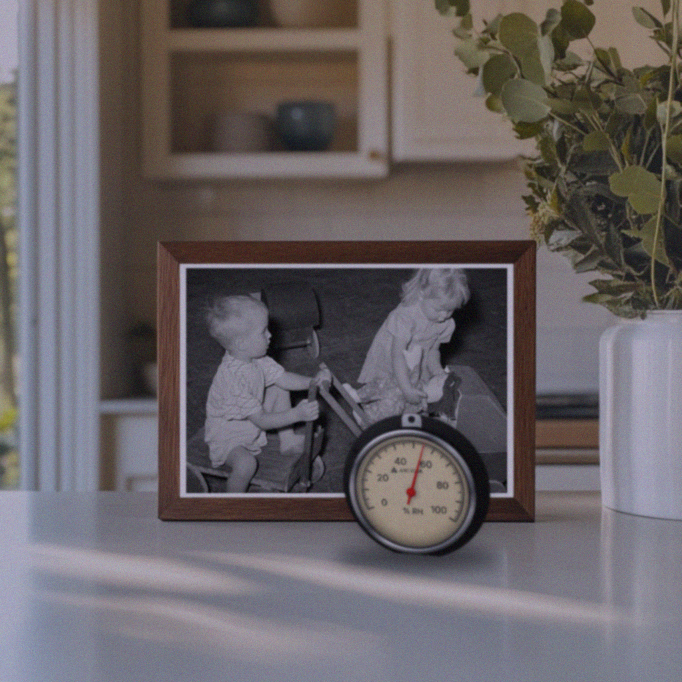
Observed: 55 %
